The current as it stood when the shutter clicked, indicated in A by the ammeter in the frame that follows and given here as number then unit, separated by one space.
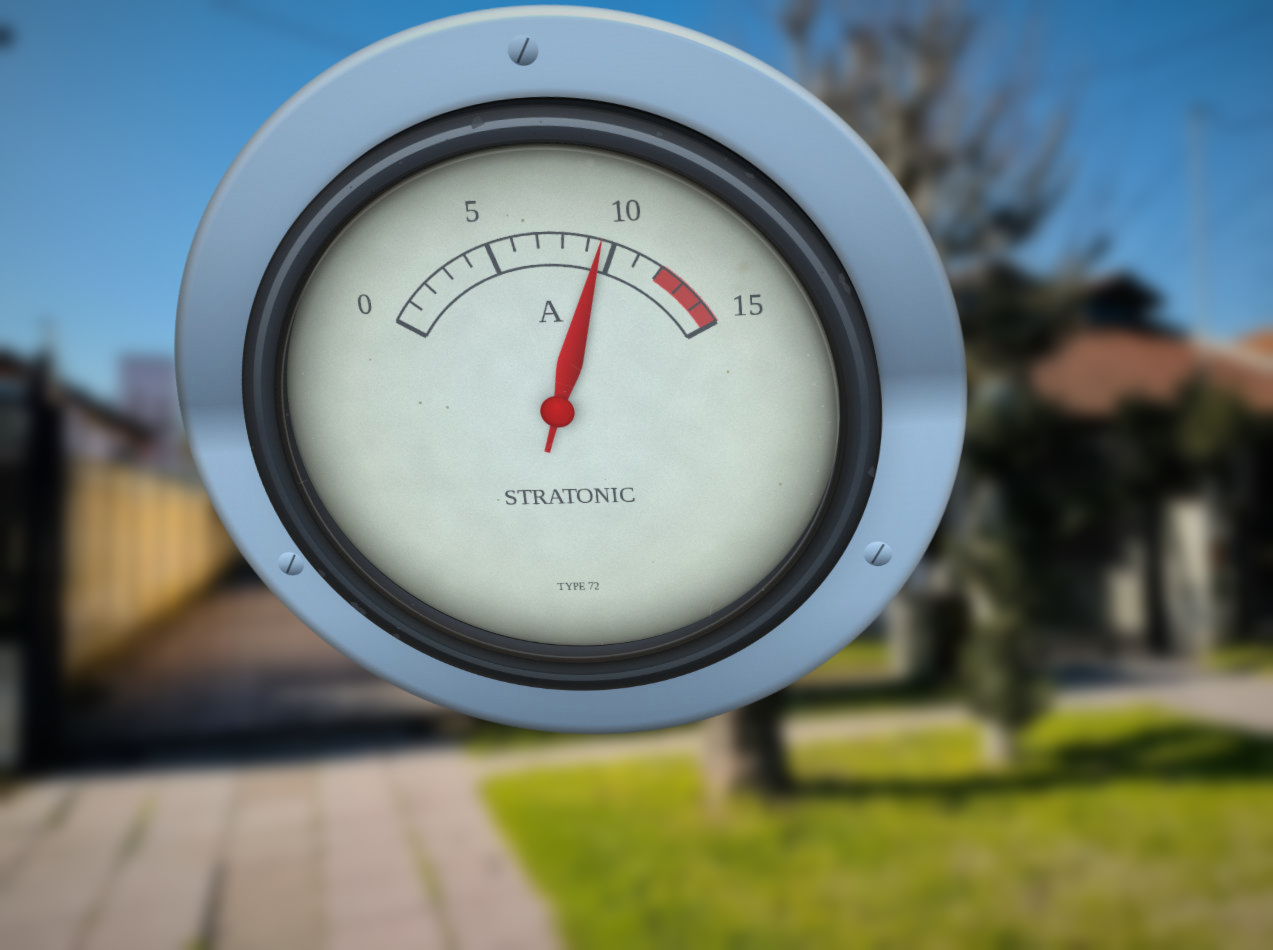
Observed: 9.5 A
